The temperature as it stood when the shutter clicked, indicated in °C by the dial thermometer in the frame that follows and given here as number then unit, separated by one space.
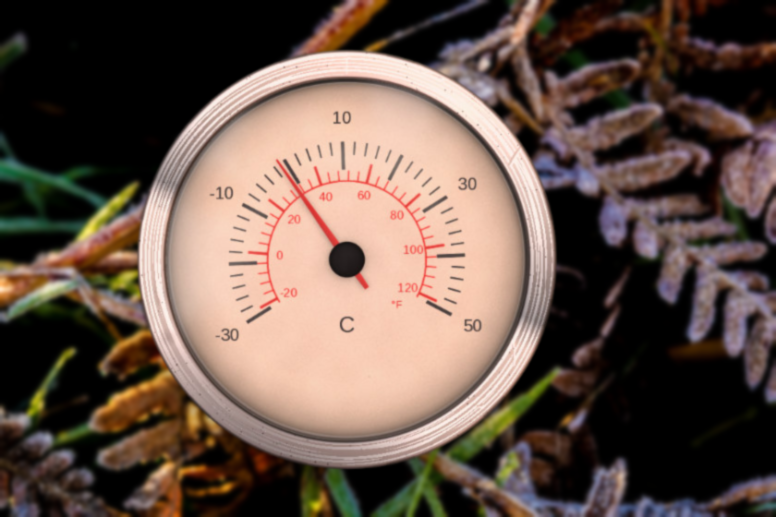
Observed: -1 °C
